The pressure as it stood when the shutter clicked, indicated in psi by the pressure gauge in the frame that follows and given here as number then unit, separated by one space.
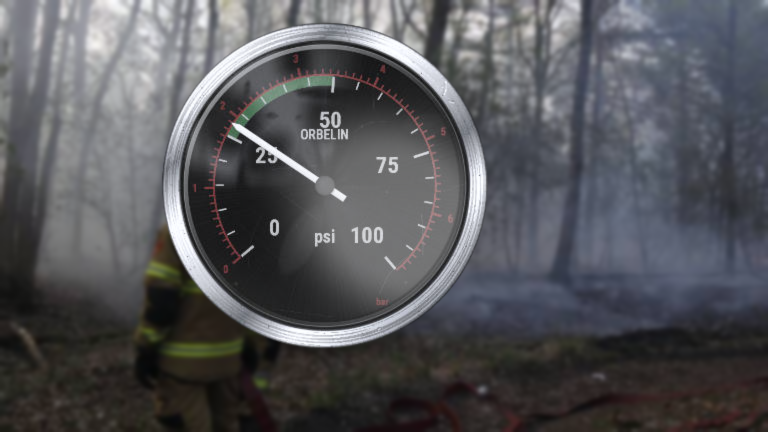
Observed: 27.5 psi
